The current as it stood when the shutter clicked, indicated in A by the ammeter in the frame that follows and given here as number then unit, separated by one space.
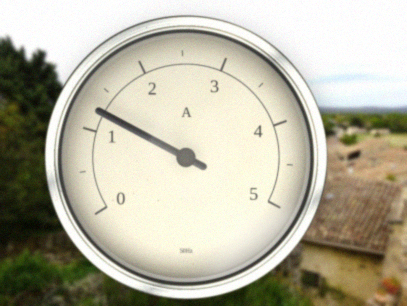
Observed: 1.25 A
